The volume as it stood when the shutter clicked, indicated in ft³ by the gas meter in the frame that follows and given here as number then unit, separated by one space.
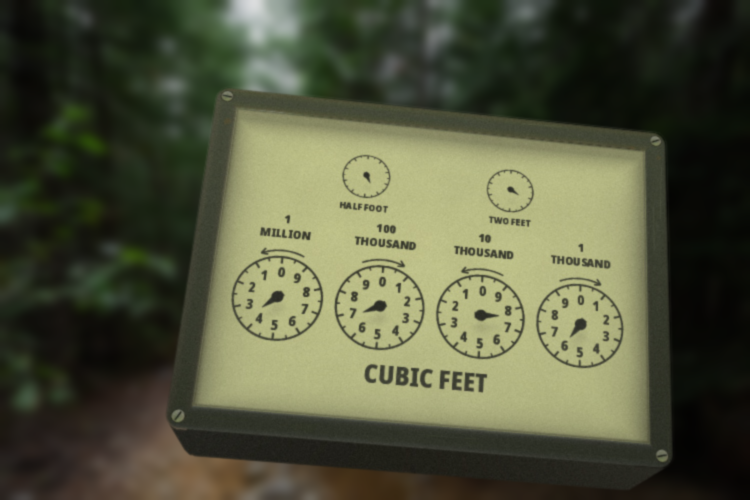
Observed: 367600 ft³
